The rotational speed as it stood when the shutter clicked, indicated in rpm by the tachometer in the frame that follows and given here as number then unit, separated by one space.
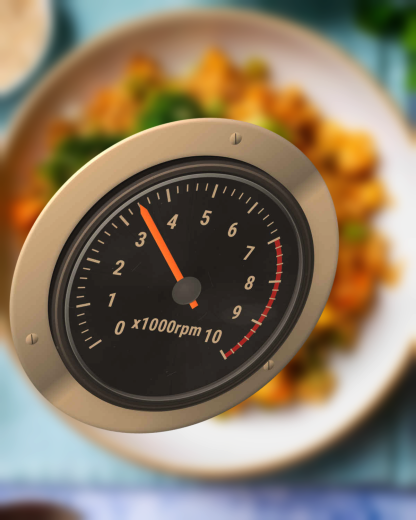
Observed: 3400 rpm
